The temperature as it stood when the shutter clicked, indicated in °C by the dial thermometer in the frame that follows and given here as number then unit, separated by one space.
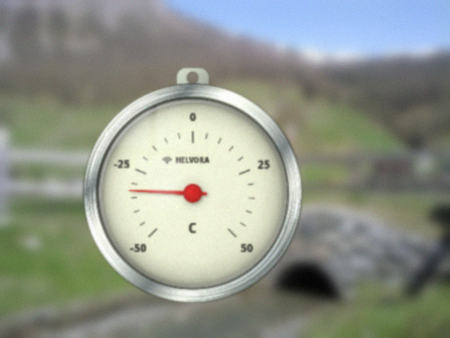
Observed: -32.5 °C
